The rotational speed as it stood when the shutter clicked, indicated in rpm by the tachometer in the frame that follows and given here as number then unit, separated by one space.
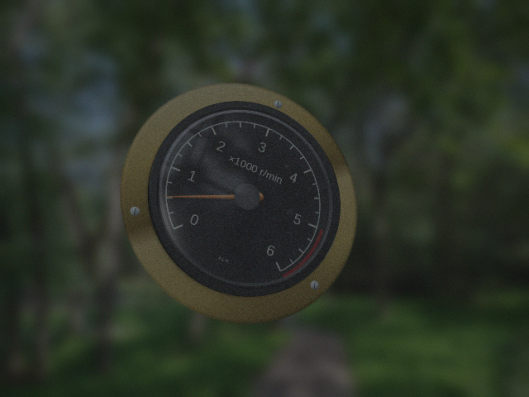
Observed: 500 rpm
